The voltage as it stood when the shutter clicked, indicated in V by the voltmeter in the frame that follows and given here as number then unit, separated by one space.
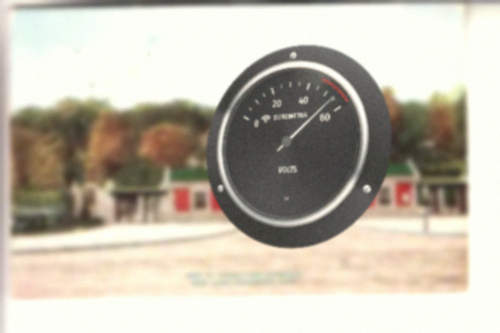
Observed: 55 V
